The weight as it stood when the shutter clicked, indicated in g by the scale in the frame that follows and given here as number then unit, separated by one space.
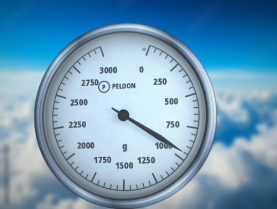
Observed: 950 g
